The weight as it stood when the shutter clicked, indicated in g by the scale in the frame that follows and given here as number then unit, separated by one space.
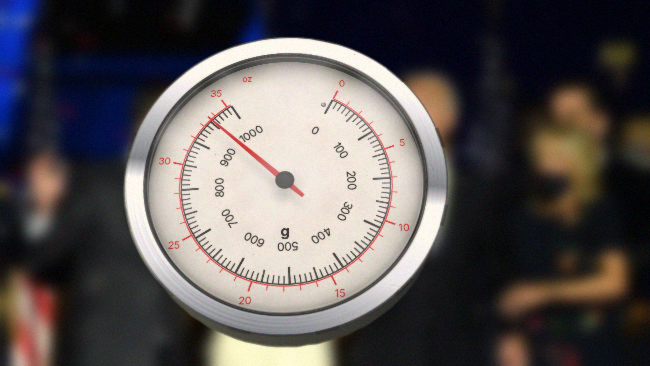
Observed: 950 g
